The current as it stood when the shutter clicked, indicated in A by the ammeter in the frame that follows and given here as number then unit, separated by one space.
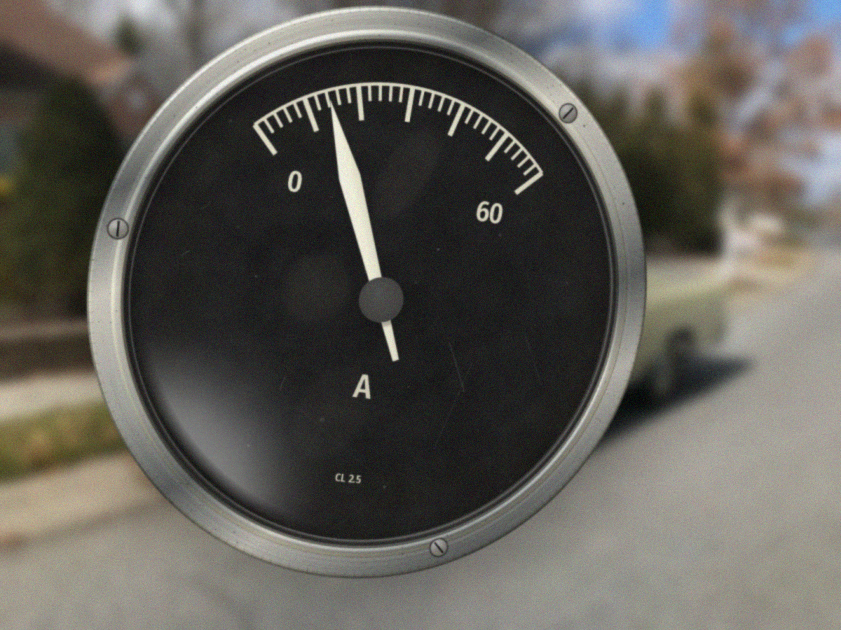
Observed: 14 A
